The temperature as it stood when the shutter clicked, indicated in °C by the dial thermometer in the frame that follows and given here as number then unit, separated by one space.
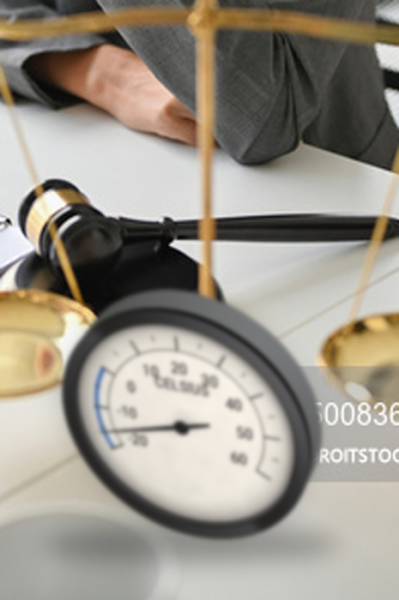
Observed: -15 °C
